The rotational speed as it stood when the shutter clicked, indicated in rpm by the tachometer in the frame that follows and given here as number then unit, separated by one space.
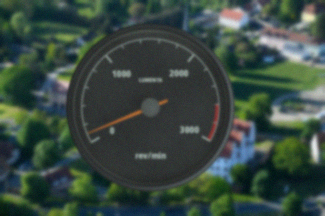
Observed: 100 rpm
